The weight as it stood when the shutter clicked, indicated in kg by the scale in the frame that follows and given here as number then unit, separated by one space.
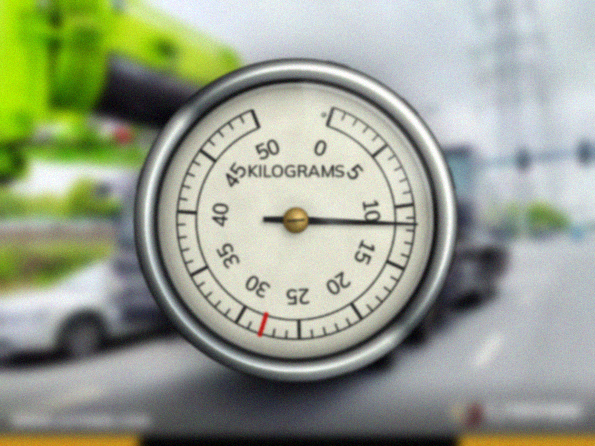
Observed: 11.5 kg
